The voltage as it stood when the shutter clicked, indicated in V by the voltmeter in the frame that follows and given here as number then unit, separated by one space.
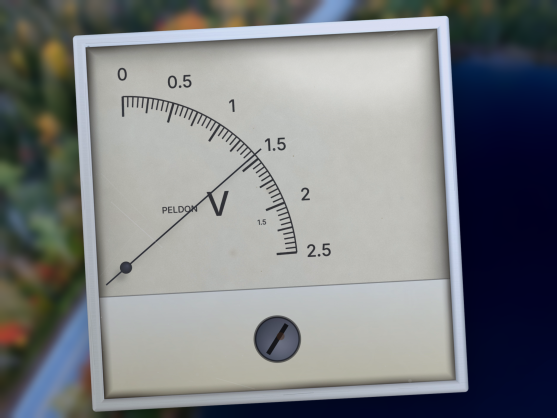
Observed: 1.45 V
